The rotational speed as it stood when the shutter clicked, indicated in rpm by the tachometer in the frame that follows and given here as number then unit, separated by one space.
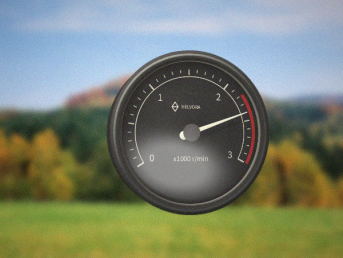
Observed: 2400 rpm
